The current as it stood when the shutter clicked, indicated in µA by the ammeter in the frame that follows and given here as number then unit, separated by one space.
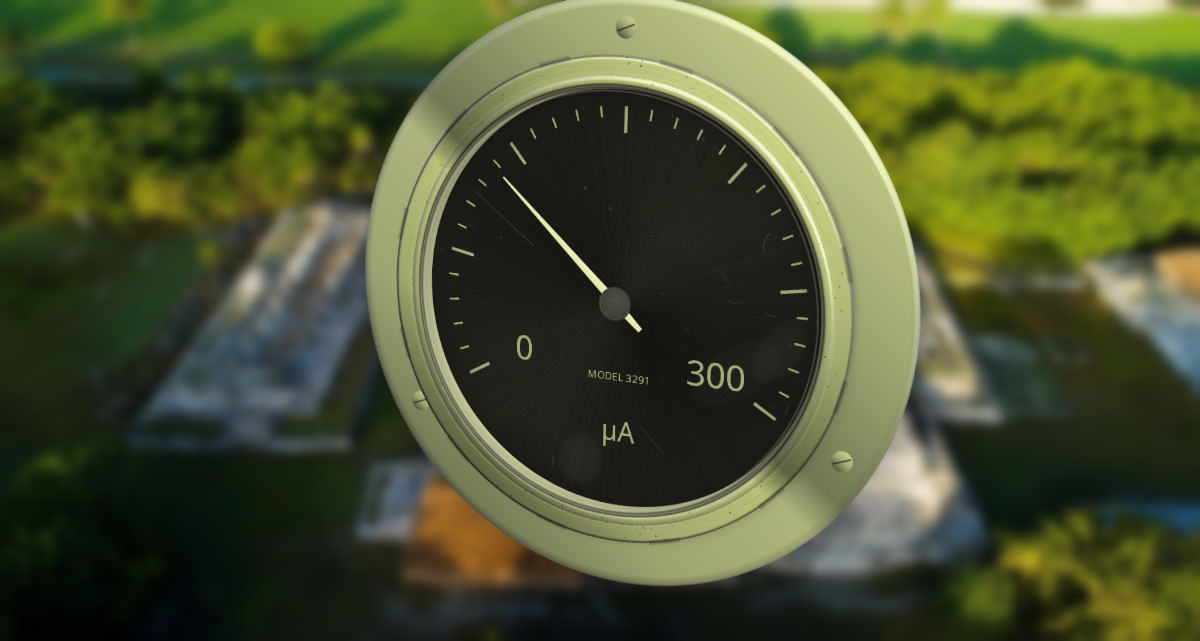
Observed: 90 µA
